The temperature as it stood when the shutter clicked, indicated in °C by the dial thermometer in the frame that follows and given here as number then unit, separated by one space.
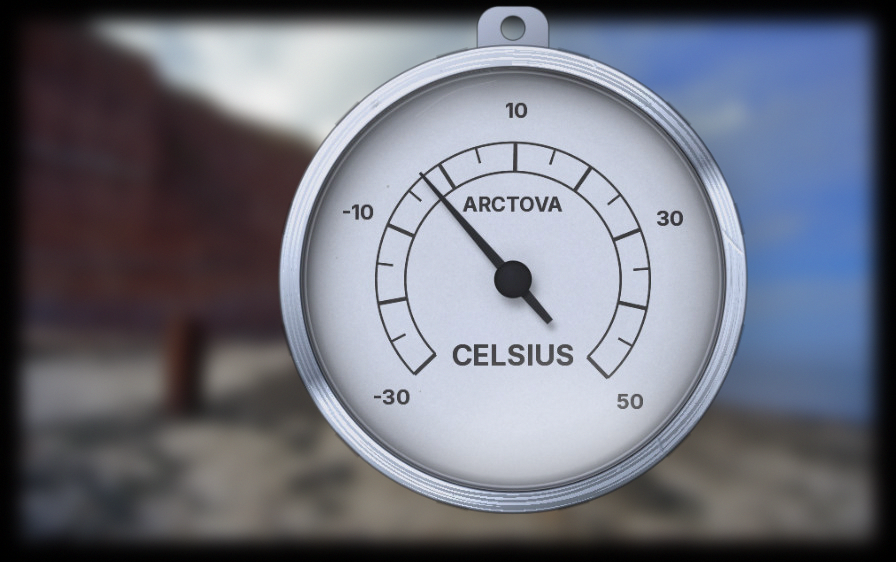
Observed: -2.5 °C
